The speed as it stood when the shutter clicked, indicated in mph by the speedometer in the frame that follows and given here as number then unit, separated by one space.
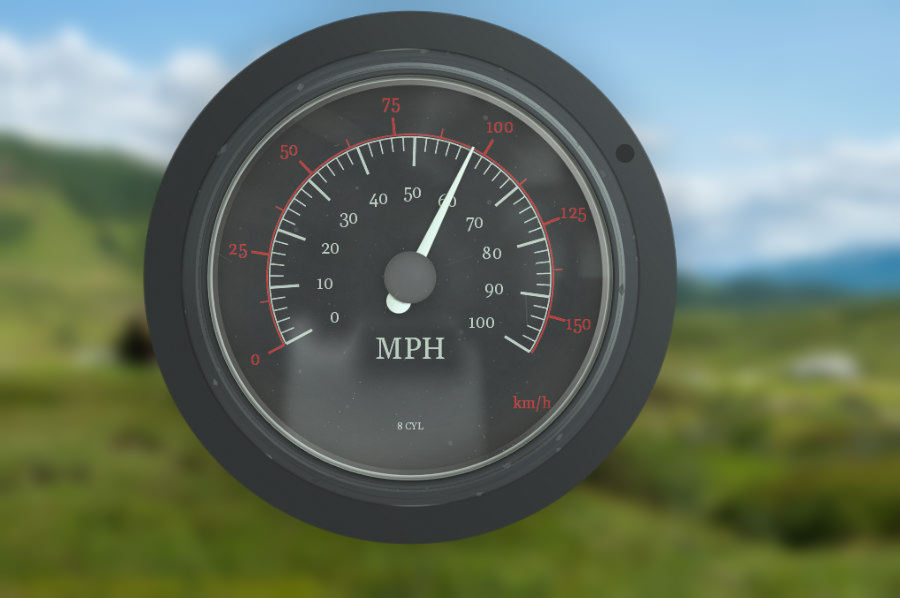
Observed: 60 mph
